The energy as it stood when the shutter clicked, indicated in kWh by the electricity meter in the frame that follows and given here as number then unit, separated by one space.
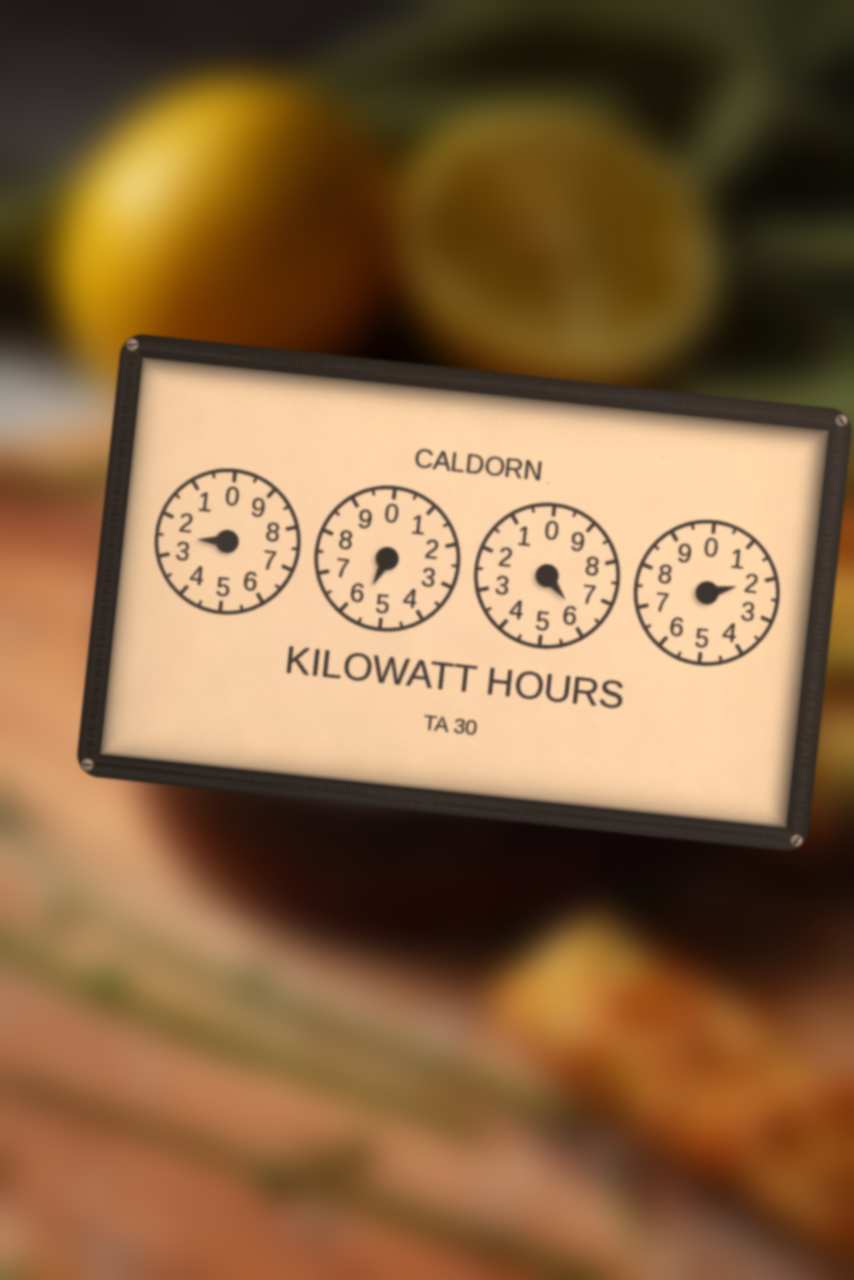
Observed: 2562 kWh
